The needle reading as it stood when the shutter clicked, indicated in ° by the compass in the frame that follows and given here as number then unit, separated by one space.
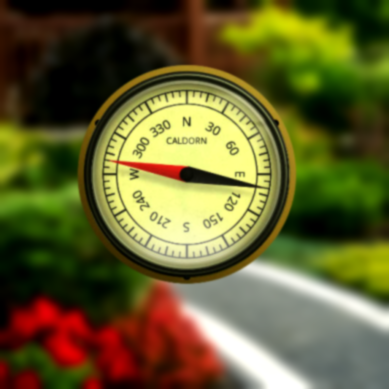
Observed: 280 °
